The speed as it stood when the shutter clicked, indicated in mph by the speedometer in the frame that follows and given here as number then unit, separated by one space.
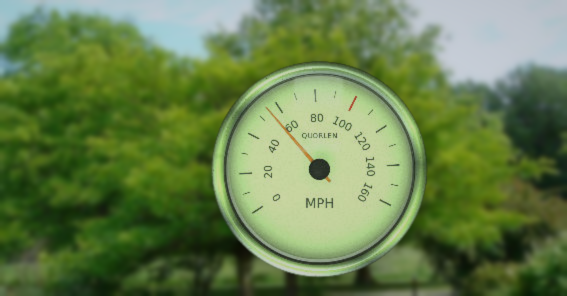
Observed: 55 mph
